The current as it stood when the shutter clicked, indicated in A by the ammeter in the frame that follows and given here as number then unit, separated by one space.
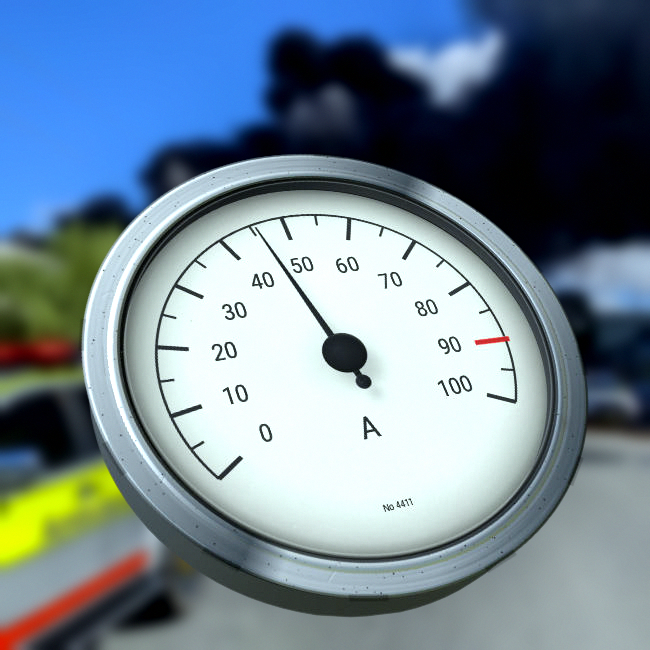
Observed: 45 A
